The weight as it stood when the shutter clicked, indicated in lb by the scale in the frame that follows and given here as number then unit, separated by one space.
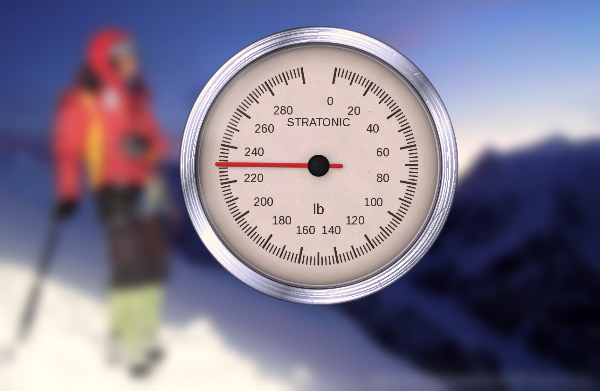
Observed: 230 lb
